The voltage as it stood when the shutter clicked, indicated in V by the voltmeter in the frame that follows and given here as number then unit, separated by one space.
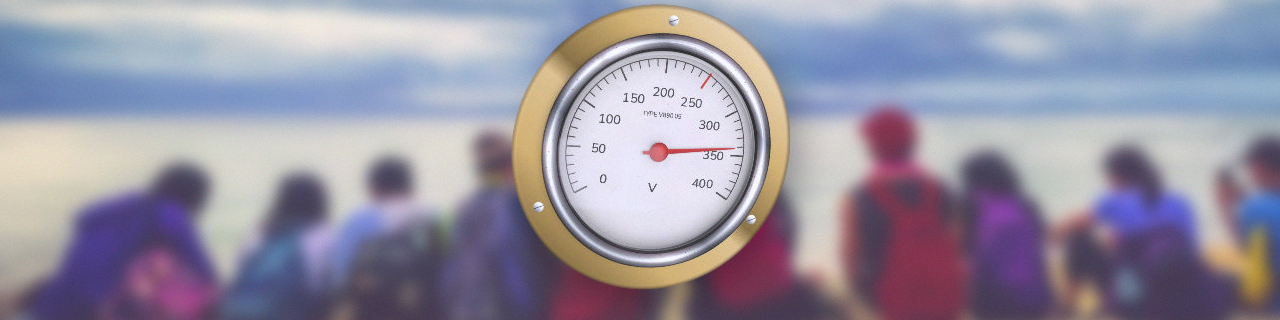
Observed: 340 V
